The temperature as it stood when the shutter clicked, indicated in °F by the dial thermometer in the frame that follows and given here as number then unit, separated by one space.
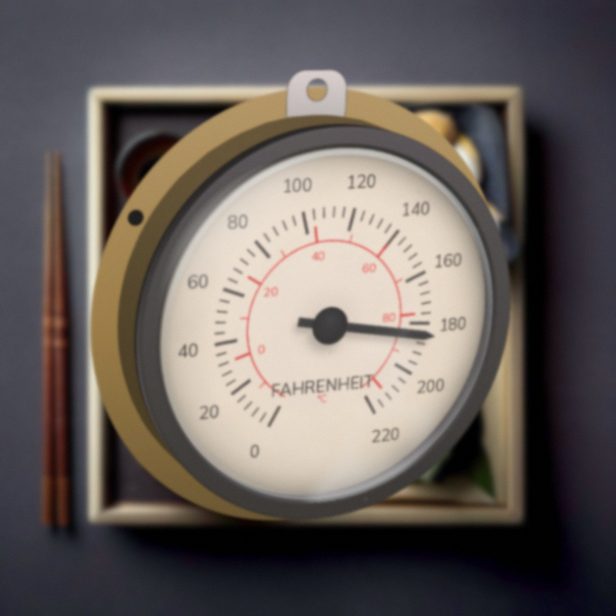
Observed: 184 °F
